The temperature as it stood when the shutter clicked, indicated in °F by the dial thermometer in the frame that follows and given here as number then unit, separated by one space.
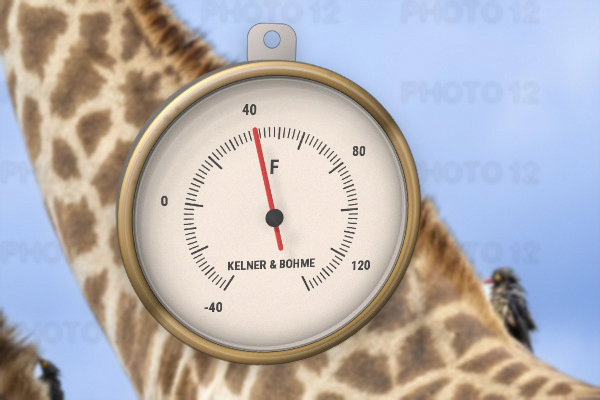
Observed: 40 °F
